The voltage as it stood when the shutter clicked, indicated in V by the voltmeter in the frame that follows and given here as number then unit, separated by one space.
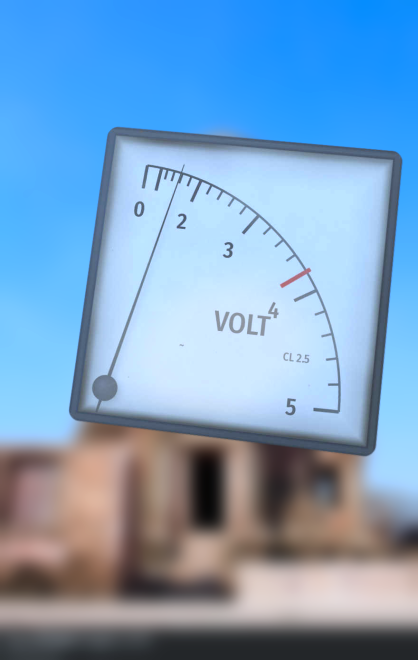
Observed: 1.6 V
